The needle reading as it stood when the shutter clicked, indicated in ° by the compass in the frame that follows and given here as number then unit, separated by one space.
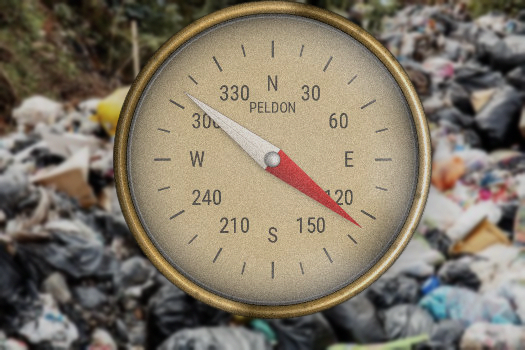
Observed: 127.5 °
